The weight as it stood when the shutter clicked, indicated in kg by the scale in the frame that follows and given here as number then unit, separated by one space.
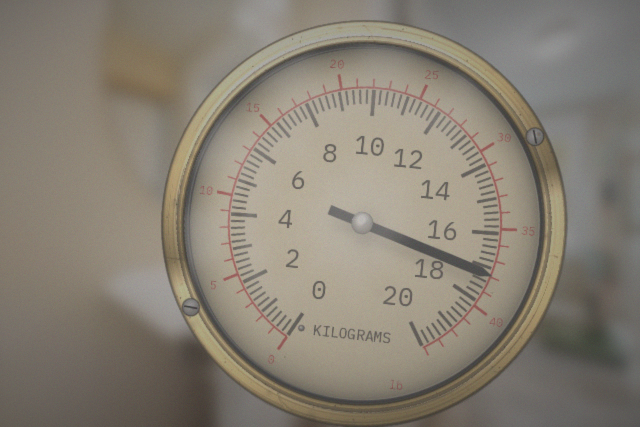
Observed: 17.2 kg
